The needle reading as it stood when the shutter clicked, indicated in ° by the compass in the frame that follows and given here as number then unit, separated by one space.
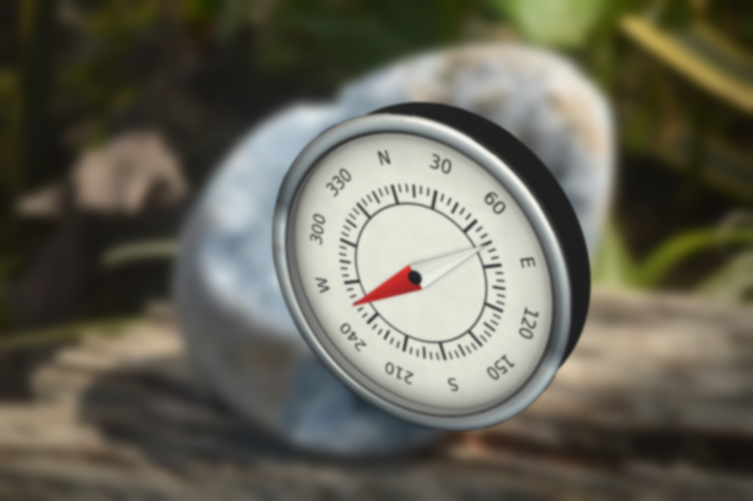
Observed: 255 °
